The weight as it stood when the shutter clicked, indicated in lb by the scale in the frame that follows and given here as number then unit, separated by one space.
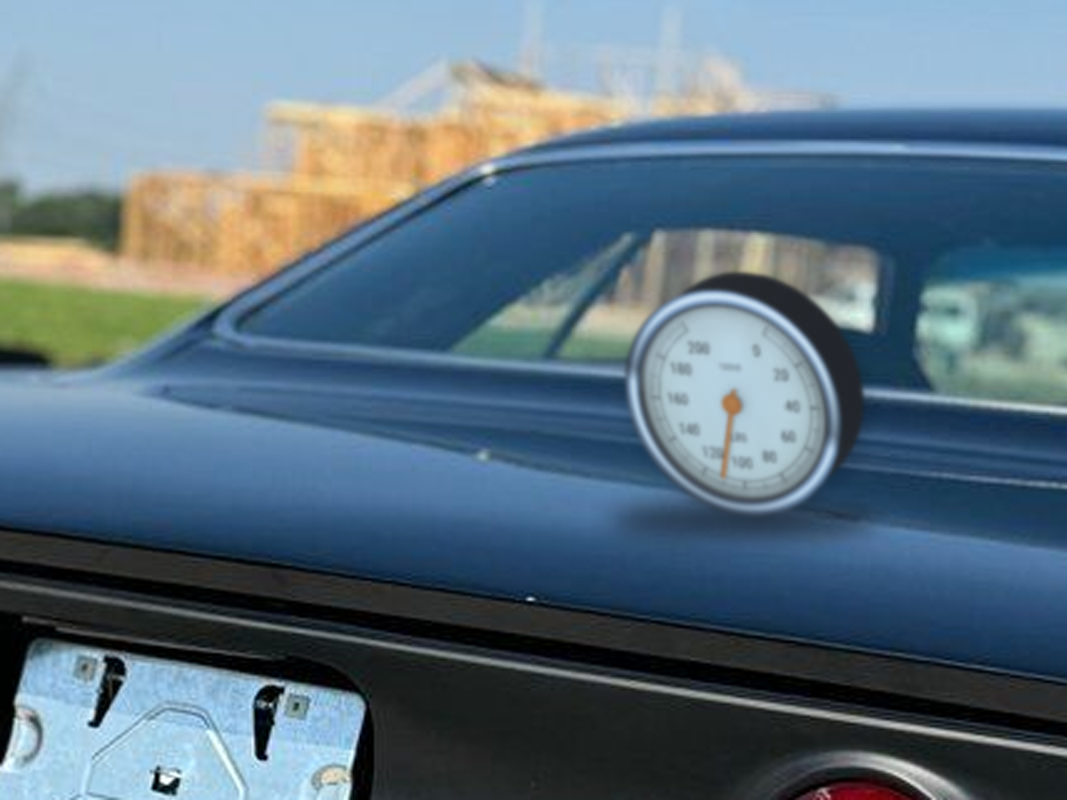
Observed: 110 lb
